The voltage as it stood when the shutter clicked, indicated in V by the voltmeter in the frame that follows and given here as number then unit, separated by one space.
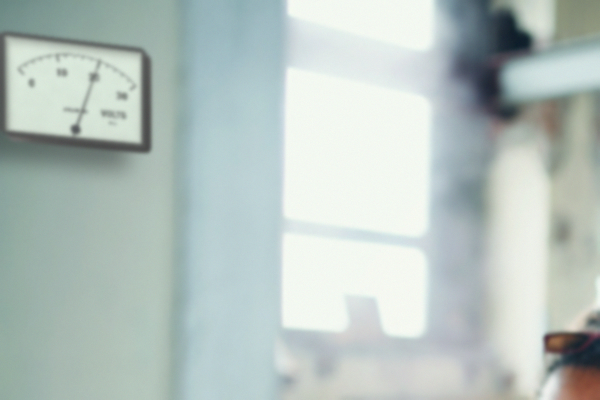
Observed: 20 V
